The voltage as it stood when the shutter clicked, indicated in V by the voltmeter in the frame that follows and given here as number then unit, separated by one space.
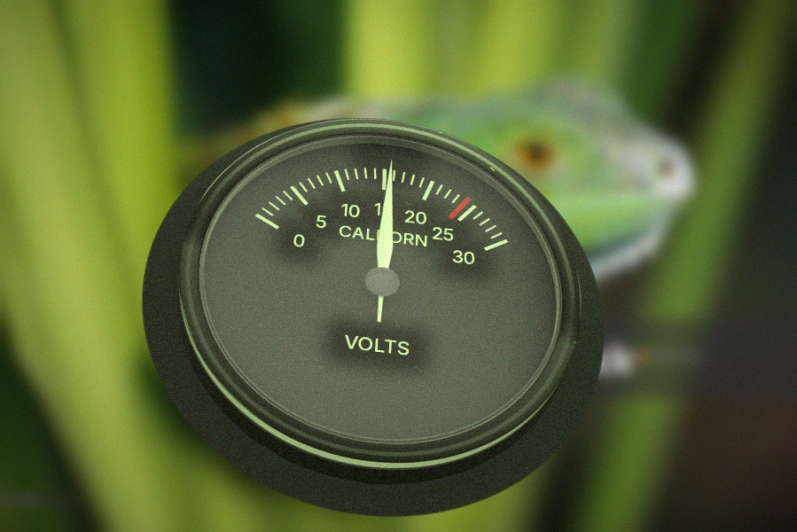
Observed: 15.5 V
